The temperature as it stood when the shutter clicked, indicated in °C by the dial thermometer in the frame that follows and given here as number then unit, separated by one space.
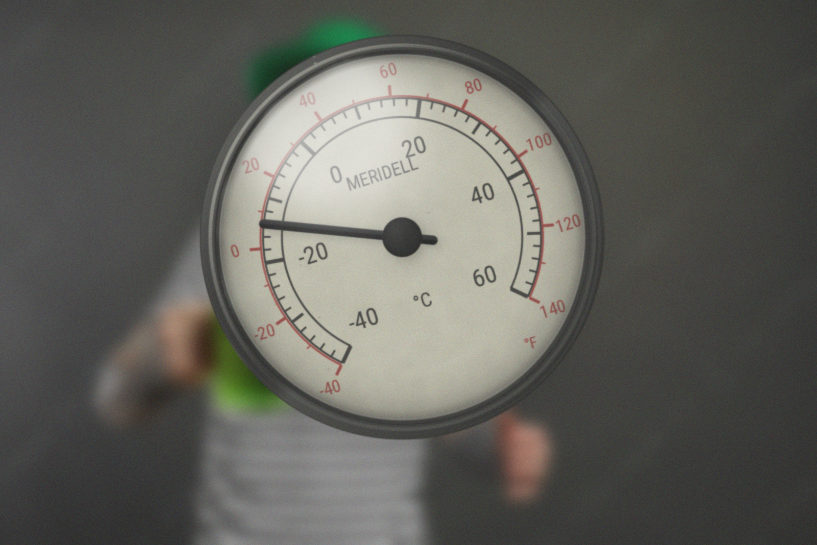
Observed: -14 °C
